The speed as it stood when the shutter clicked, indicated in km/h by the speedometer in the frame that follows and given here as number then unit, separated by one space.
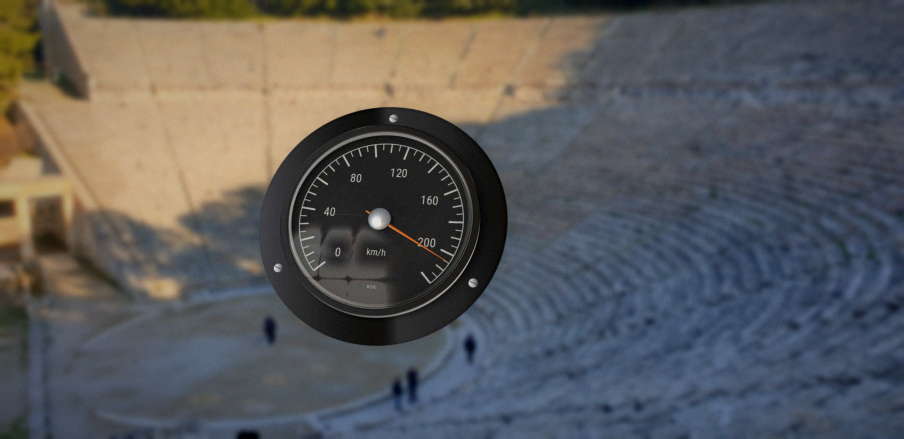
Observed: 205 km/h
